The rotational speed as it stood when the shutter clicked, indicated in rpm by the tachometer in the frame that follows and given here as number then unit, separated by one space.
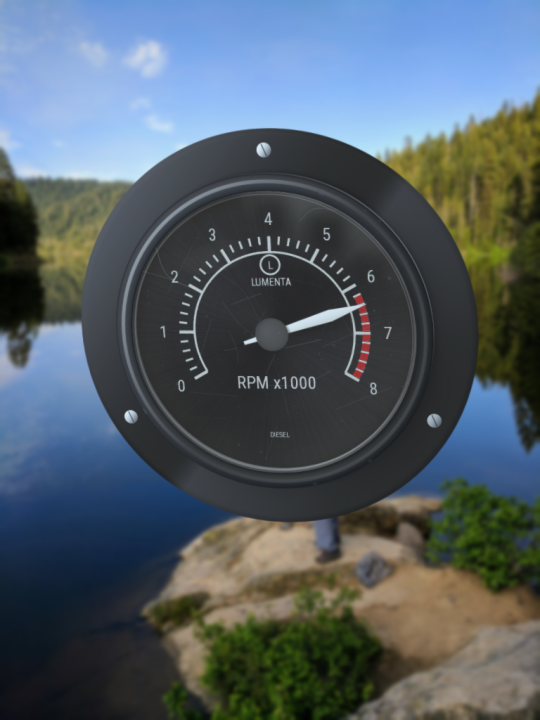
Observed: 6400 rpm
